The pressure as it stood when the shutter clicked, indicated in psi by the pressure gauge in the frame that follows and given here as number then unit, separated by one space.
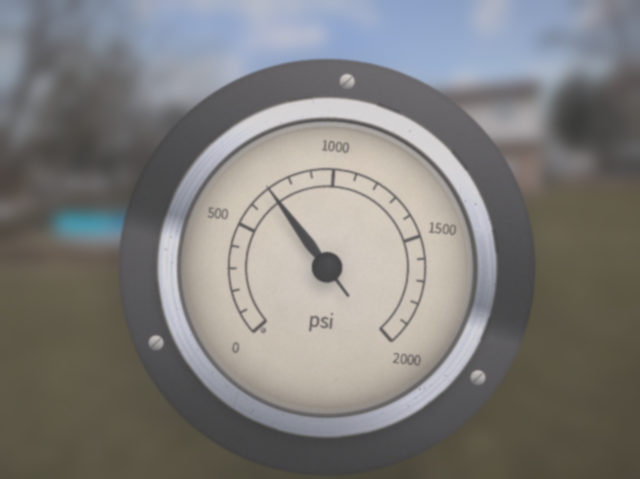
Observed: 700 psi
